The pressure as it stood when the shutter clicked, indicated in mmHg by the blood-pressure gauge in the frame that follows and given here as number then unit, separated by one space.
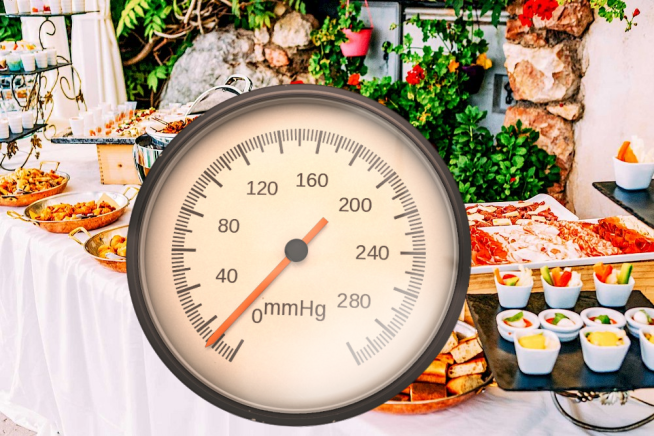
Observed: 12 mmHg
